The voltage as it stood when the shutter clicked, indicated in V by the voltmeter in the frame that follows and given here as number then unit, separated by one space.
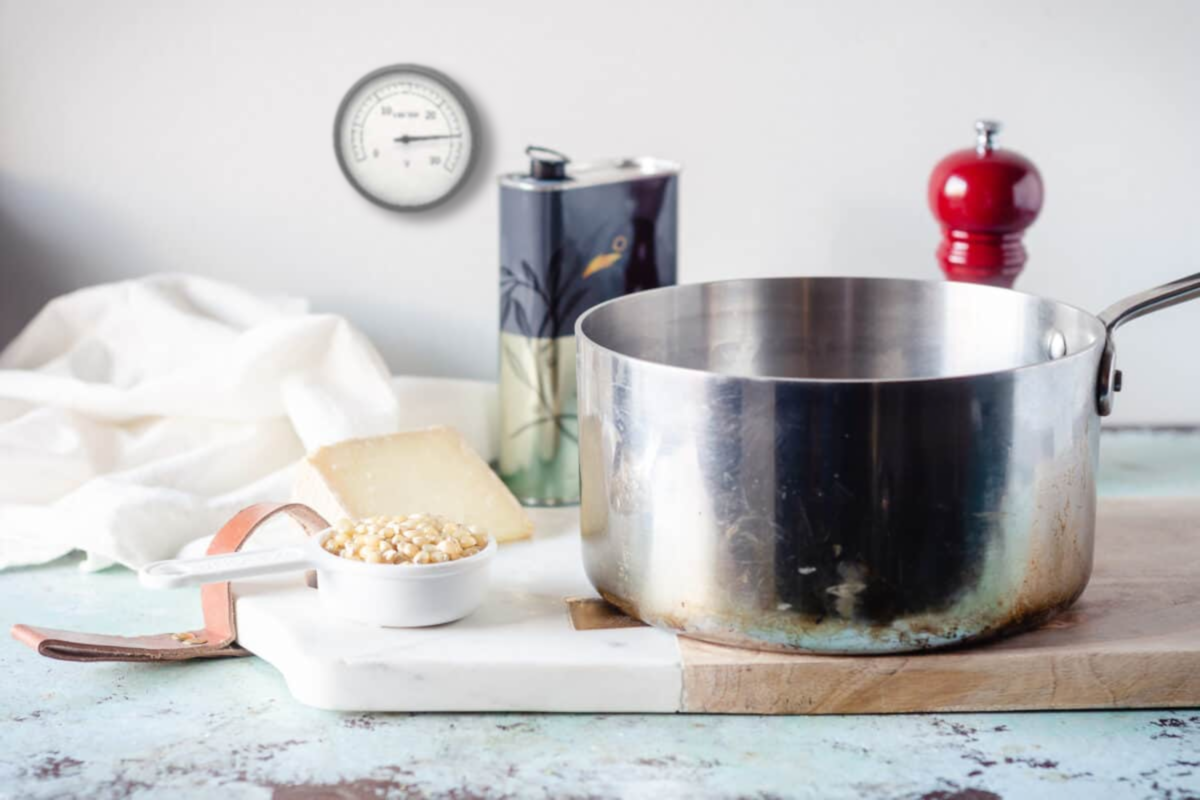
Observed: 25 V
